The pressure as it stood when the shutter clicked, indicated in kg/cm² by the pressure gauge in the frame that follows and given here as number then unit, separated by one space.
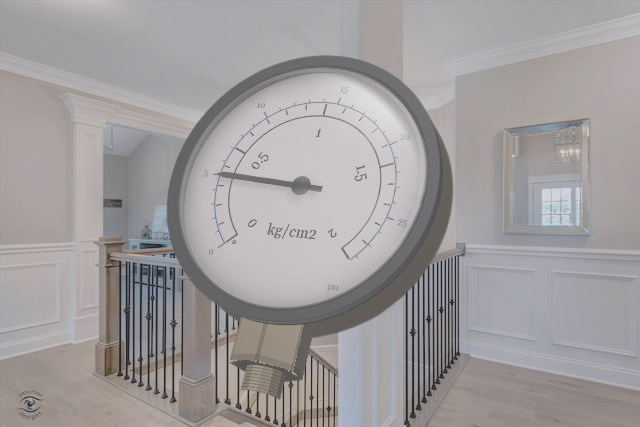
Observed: 0.35 kg/cm²
